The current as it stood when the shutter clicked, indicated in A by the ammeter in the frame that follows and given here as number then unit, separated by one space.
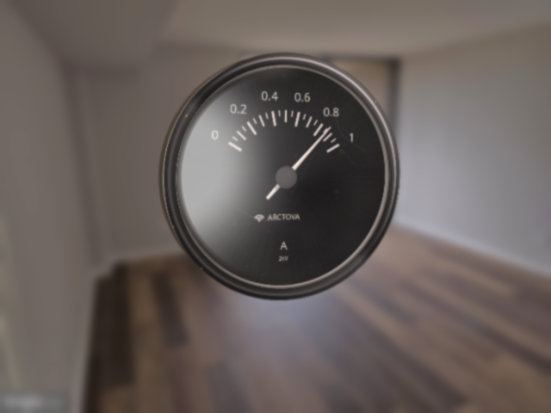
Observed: 0.85 A
